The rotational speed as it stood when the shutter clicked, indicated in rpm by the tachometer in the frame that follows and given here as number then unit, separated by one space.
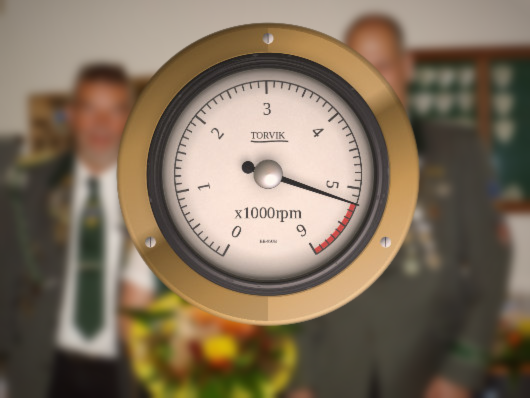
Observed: 5200 rpm
